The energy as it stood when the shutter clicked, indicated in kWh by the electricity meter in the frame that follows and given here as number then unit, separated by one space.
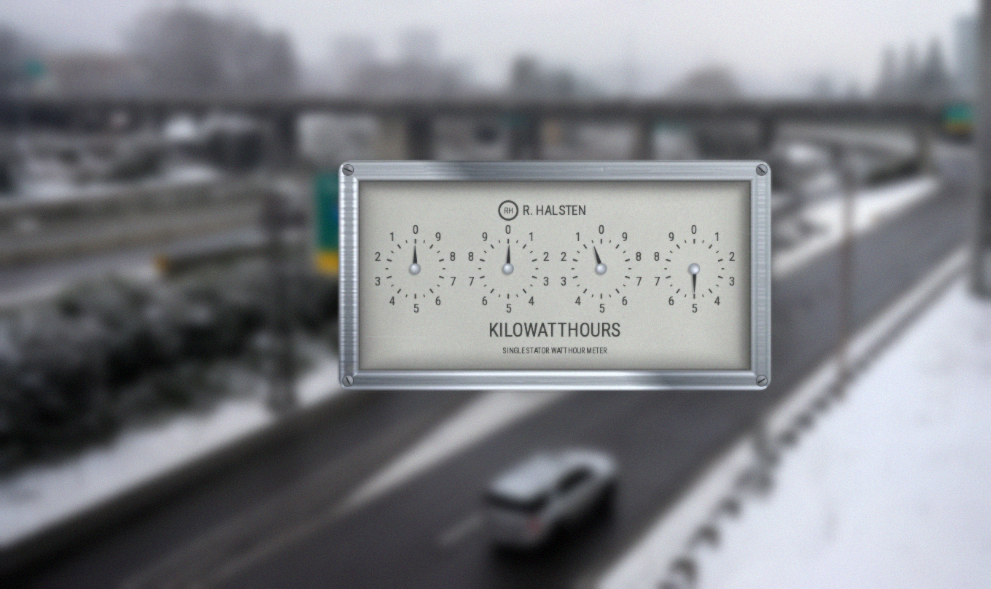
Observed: 5 kWh
